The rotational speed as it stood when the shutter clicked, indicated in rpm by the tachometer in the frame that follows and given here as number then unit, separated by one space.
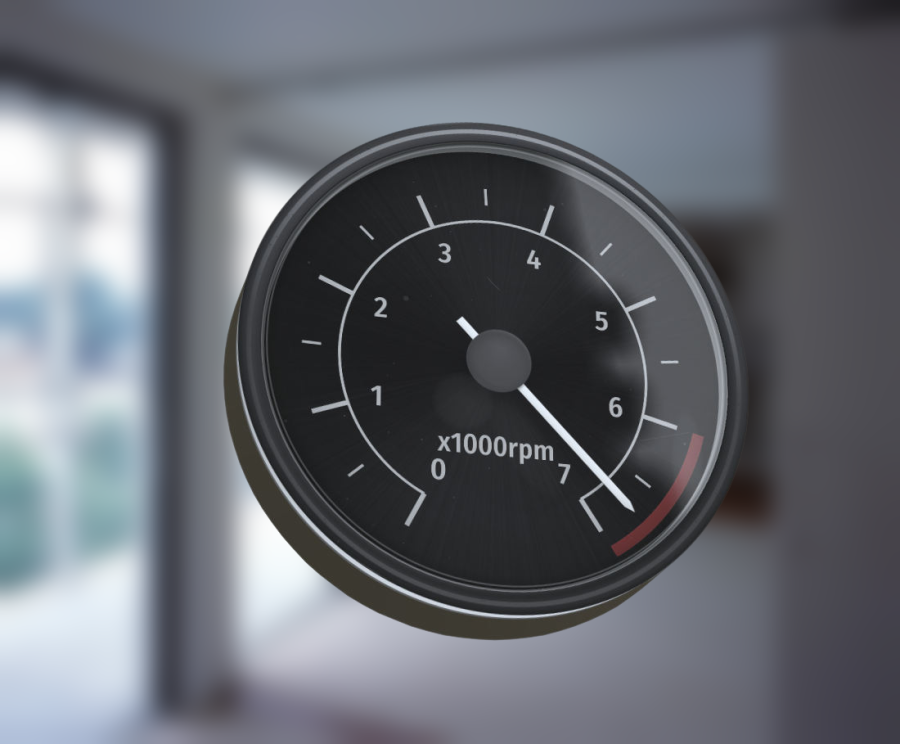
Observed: 6750 rpm
